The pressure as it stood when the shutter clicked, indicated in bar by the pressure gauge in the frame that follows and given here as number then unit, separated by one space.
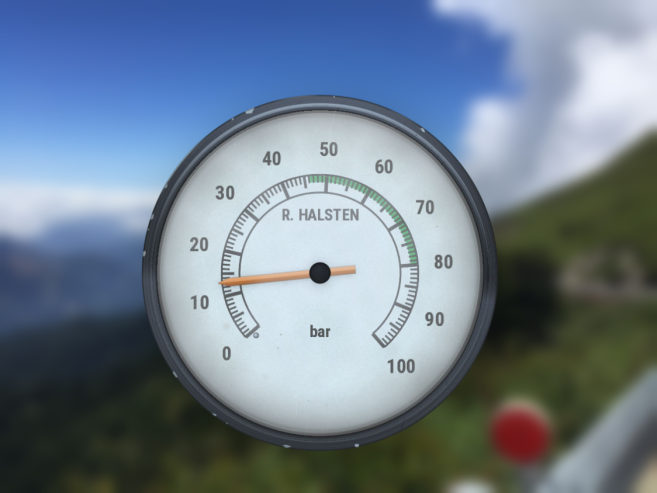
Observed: 13 bar
